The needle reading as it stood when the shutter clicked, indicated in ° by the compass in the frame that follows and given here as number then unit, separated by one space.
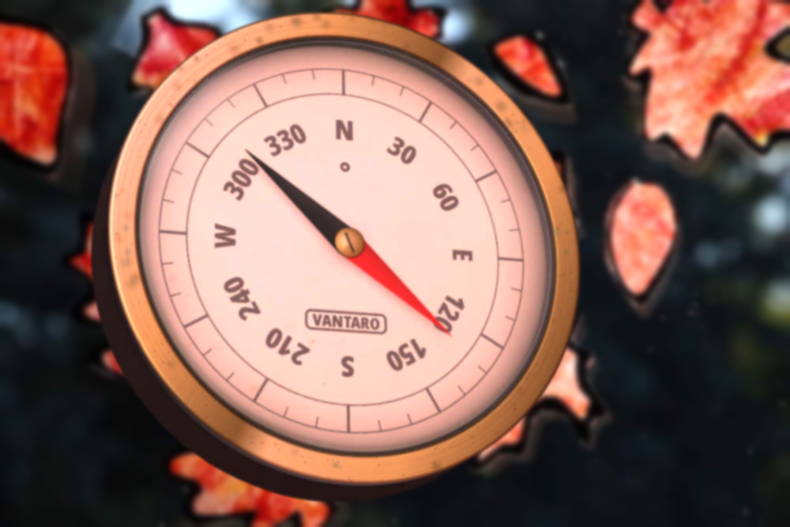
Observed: 130 °
